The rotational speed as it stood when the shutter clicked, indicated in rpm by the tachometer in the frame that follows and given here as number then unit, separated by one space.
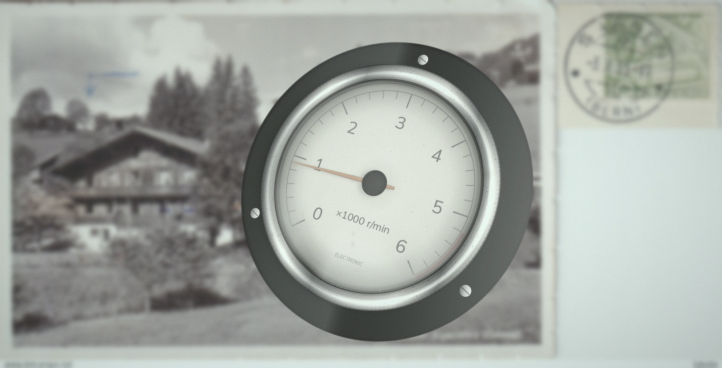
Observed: 900 rpm
